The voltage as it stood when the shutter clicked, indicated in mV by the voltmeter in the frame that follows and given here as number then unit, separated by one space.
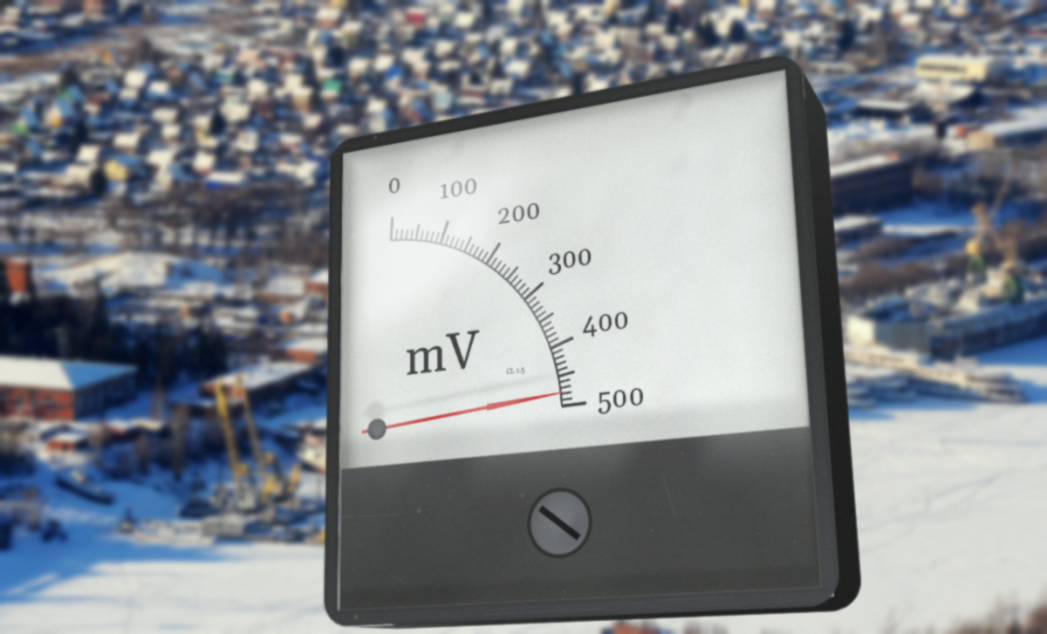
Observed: 480 mV
